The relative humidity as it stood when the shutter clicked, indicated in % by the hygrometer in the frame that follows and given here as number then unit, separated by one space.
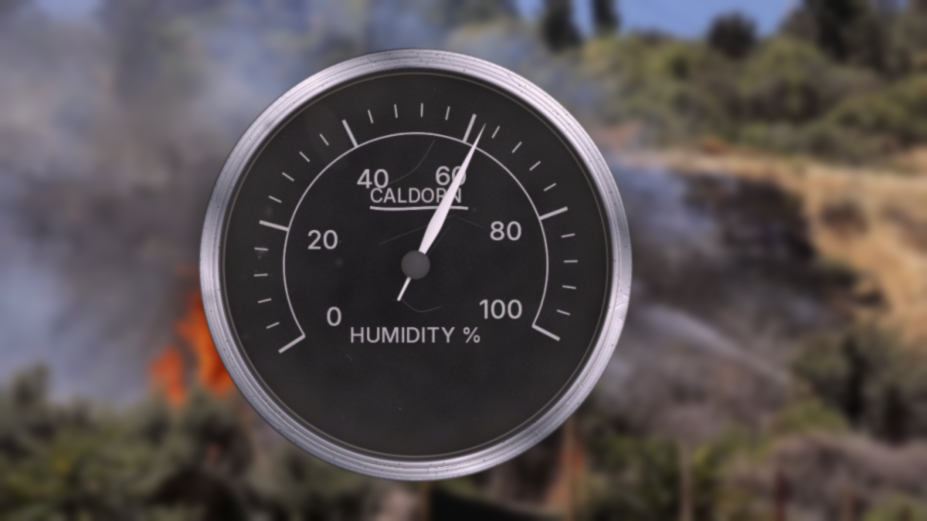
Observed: 62 %
